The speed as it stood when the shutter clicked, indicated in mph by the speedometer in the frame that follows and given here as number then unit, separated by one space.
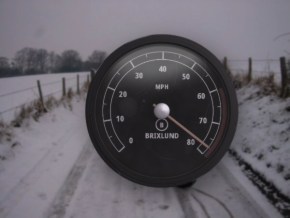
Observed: 77.5 mph
